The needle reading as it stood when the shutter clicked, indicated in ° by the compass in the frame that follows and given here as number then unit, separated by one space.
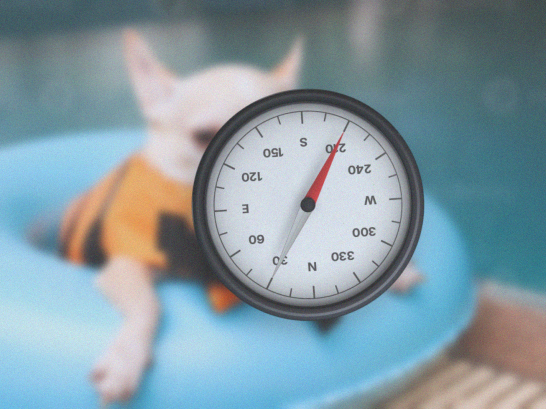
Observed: 210 °
